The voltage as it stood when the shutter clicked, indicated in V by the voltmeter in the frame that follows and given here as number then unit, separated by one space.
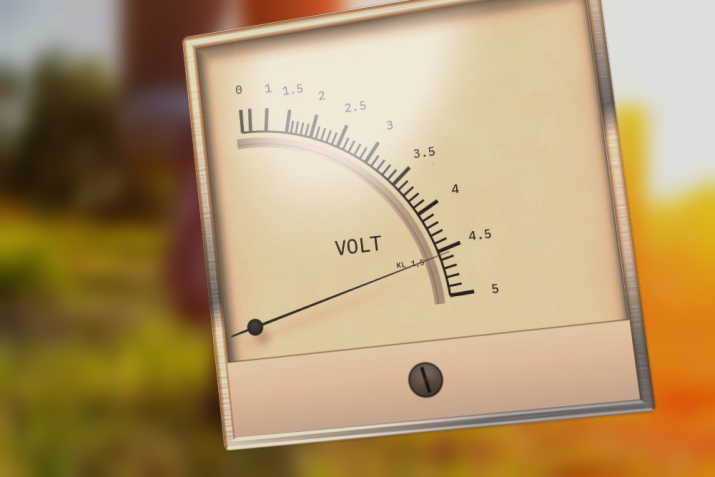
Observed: 4.55 V
